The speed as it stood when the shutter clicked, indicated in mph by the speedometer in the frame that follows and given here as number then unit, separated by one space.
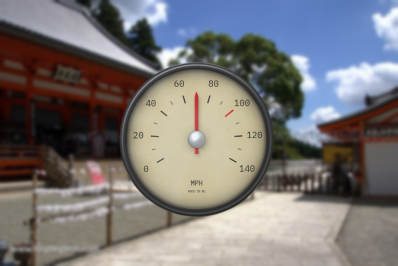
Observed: 70 mph
